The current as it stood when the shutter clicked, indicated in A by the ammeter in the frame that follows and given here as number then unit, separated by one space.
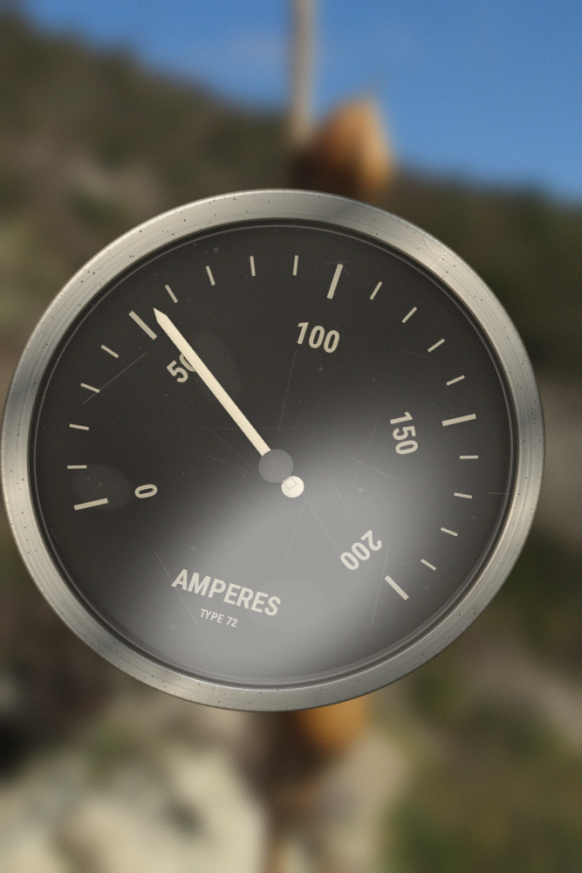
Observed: 55 A
